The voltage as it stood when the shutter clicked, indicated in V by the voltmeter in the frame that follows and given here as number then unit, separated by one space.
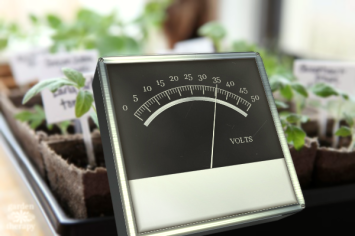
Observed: 35 V
